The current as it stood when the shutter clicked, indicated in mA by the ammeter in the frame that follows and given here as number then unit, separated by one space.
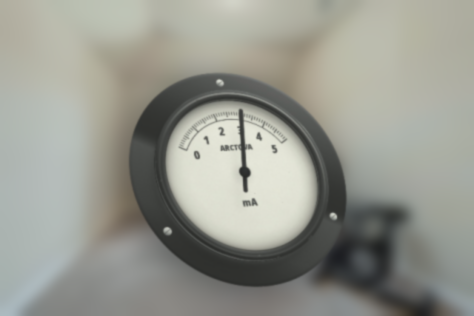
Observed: 3 mA
